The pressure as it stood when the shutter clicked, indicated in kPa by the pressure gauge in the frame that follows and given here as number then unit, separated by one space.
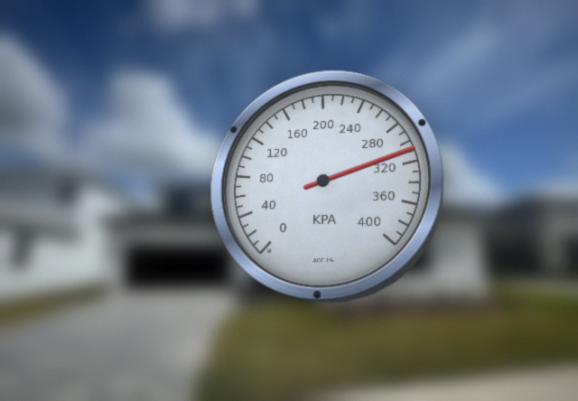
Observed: 310 kPa
